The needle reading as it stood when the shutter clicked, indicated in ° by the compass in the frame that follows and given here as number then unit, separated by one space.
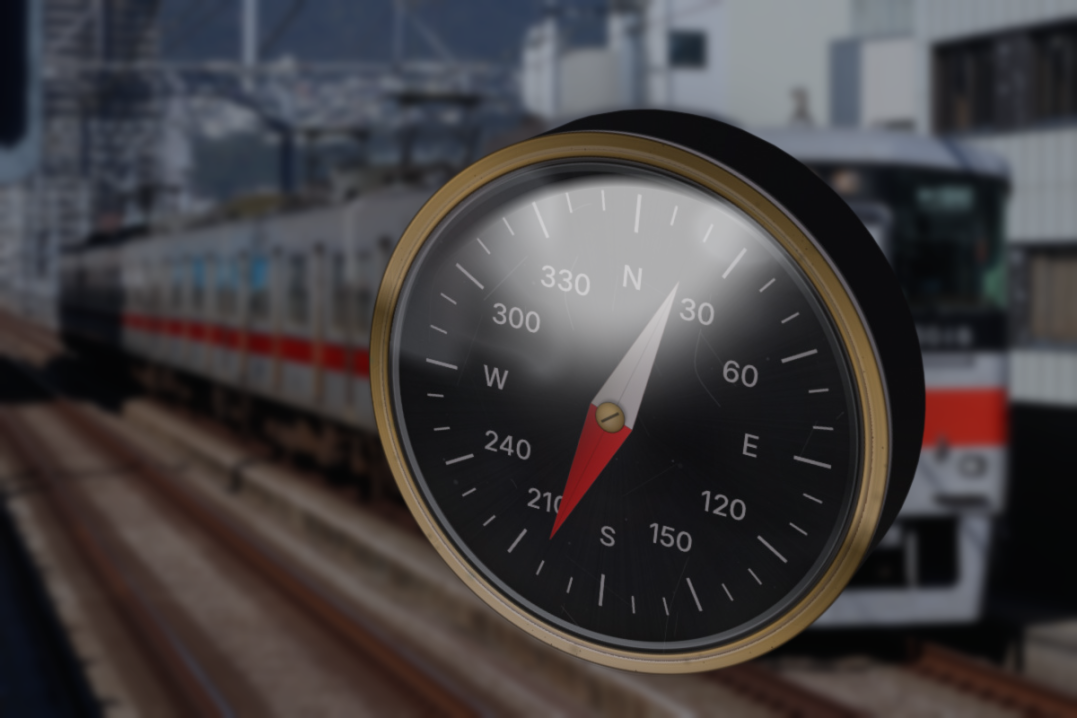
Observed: 200 °
